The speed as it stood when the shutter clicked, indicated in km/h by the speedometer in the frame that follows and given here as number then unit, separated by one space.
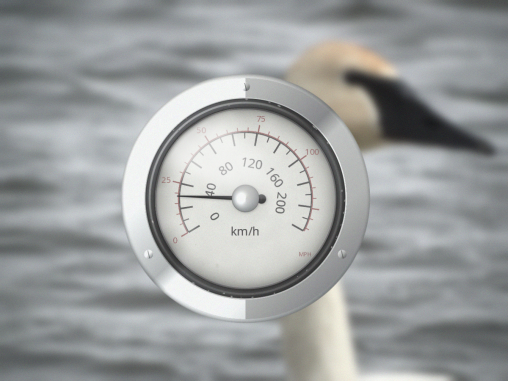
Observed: 30 km/h
